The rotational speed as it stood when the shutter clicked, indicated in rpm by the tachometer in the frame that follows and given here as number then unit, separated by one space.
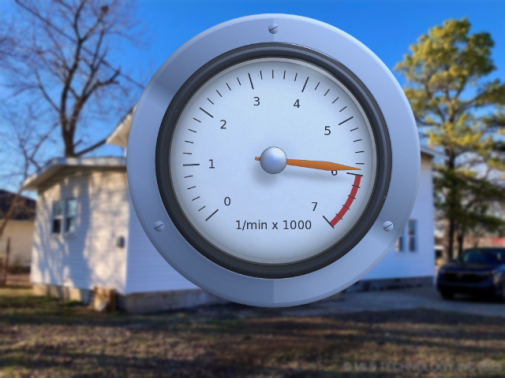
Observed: 5900 rpm
